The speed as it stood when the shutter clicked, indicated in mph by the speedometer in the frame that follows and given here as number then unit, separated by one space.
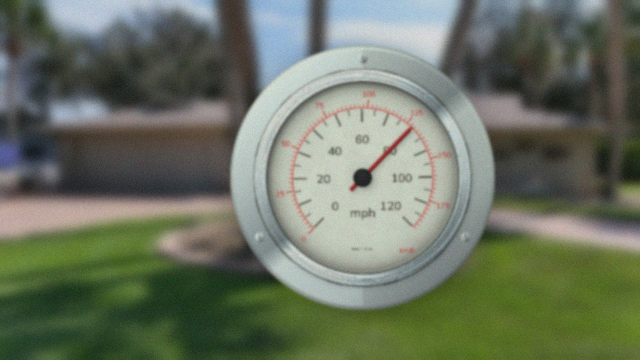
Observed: 80 mph
